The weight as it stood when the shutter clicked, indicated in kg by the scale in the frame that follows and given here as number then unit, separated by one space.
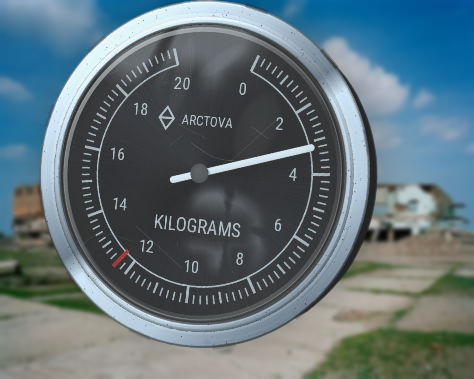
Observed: 3.2 kg
